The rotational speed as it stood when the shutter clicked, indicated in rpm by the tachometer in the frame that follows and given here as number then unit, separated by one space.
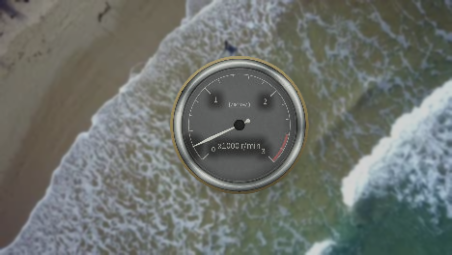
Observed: 200 rpm
